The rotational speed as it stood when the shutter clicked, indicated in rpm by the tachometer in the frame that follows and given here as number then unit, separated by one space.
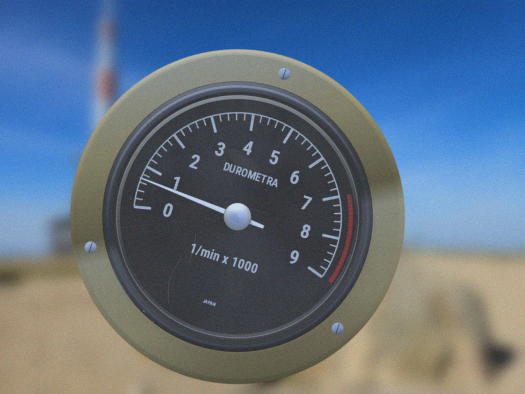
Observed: 700 rpm
